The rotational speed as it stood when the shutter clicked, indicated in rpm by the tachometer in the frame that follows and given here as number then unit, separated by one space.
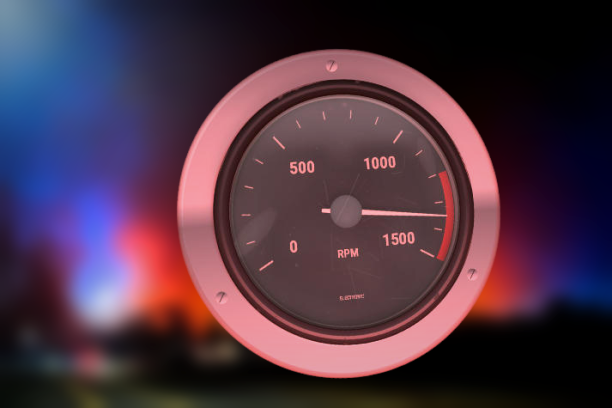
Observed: 1350 rpm
